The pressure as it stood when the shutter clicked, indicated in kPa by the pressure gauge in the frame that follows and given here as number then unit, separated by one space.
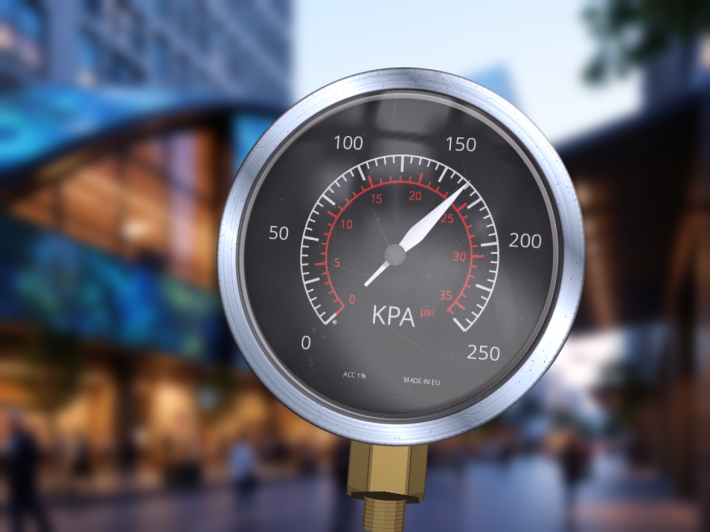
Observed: 165 kPa
